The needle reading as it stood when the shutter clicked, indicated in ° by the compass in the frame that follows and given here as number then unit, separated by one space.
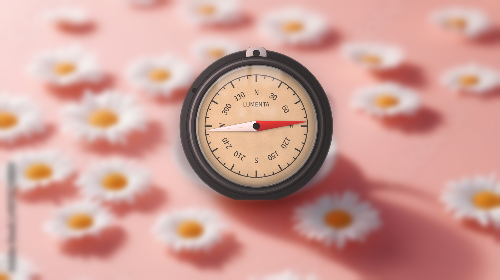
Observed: 85 °
